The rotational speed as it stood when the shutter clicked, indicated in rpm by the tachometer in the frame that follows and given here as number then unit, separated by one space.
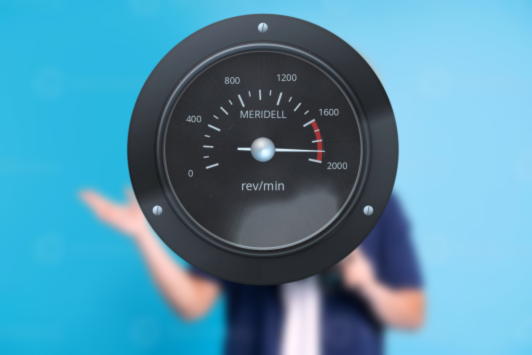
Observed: 1900 rpm
